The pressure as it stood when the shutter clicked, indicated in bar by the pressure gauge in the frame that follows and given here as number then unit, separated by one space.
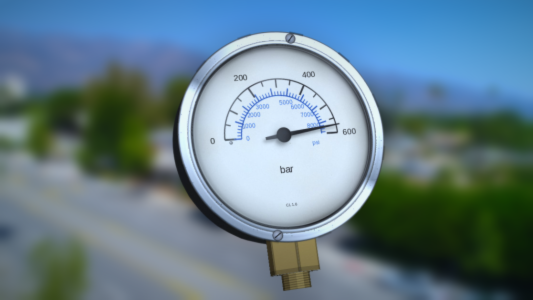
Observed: 575 bar
